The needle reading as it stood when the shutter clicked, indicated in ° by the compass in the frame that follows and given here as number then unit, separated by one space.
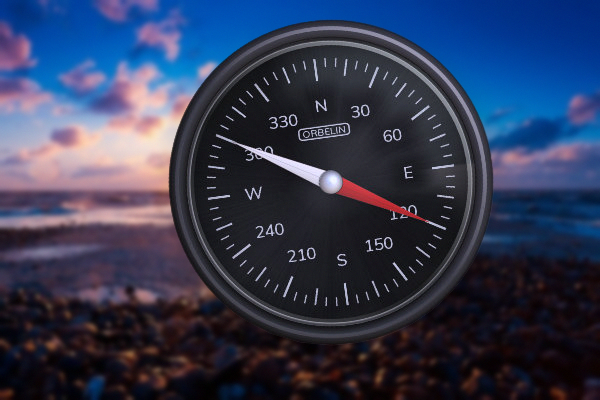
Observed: 120 °
